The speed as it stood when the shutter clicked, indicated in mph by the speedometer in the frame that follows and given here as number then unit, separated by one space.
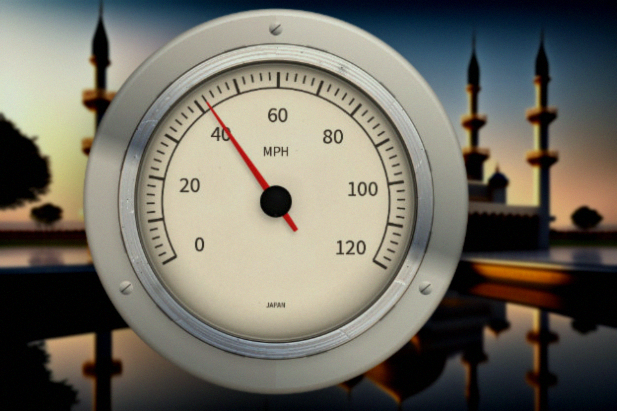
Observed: 42 mph
